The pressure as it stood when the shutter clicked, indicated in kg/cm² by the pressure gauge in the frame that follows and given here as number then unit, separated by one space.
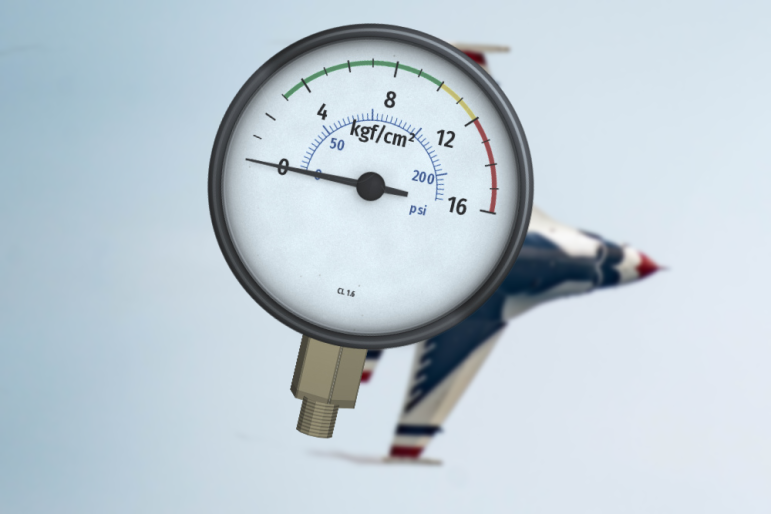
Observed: 0 kg/cm²
